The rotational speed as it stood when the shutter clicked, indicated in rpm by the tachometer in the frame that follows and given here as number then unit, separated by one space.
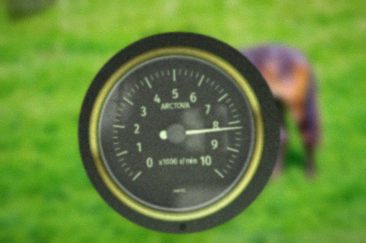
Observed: 8200 rpm
